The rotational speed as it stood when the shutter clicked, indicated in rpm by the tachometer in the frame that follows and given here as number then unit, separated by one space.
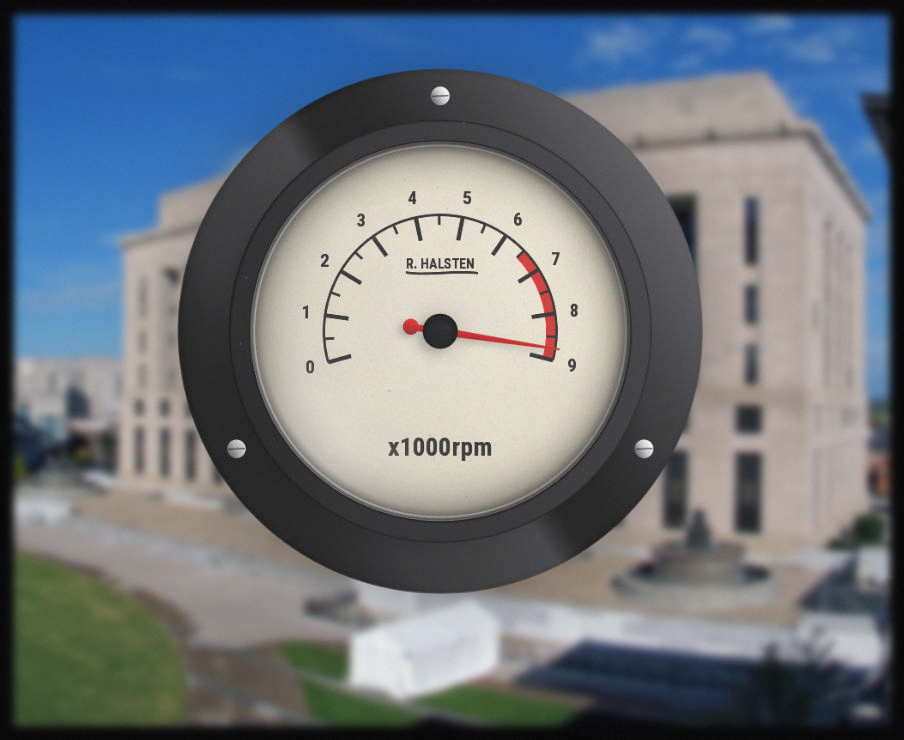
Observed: 8750 rpm
